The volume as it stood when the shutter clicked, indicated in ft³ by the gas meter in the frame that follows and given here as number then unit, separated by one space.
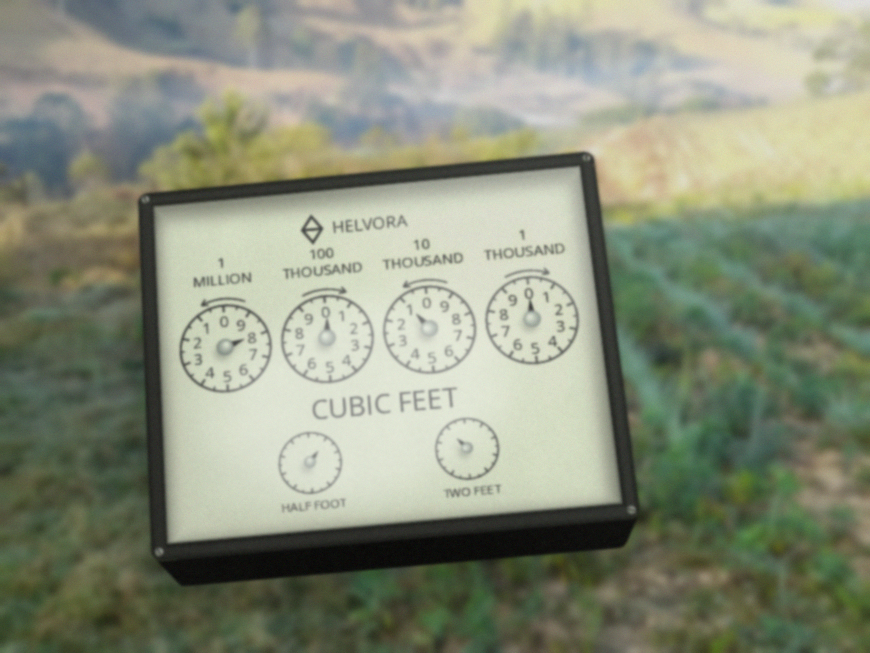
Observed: 801000 ft³
